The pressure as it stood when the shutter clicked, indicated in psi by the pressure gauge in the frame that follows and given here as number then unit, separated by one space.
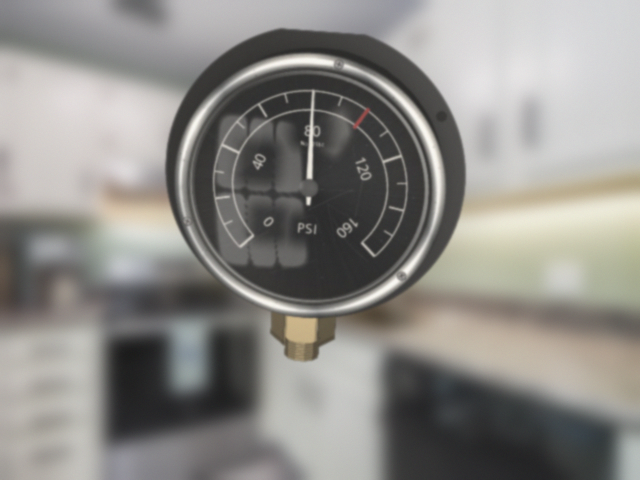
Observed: 80 psi
